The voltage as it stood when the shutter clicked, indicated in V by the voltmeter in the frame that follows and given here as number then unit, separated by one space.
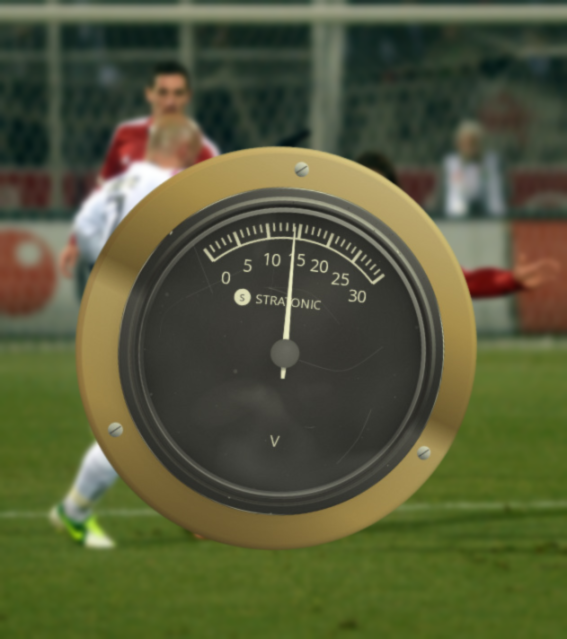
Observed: 14 V
